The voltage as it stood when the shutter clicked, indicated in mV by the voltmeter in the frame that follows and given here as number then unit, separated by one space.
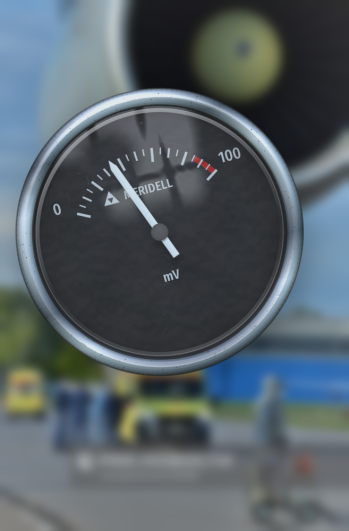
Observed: 35 mV
